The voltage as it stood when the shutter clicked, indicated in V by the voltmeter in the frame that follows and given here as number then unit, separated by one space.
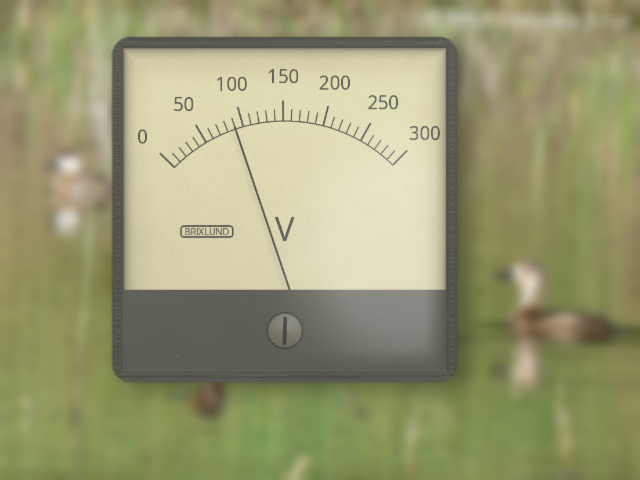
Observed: 90 V
